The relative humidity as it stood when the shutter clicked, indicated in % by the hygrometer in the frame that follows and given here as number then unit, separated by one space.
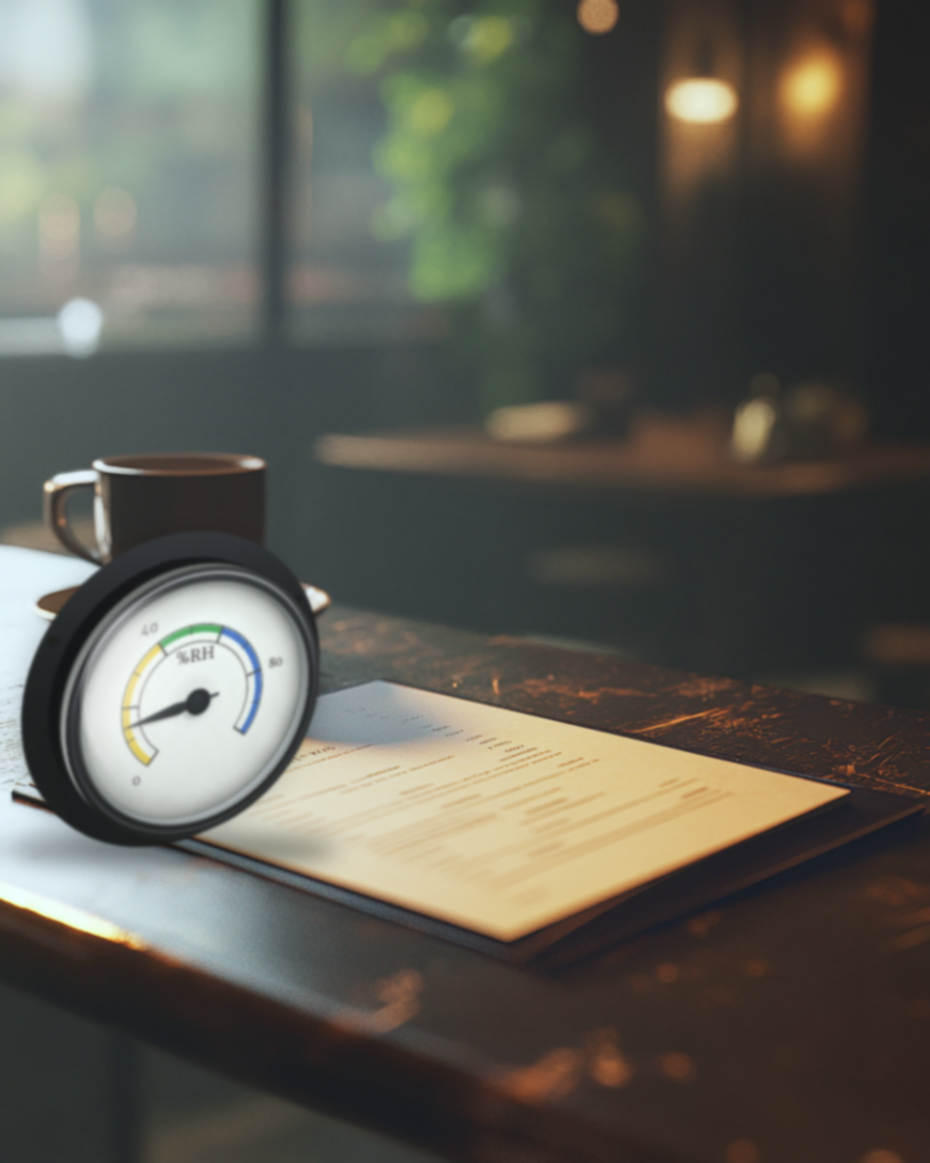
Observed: 15 %
